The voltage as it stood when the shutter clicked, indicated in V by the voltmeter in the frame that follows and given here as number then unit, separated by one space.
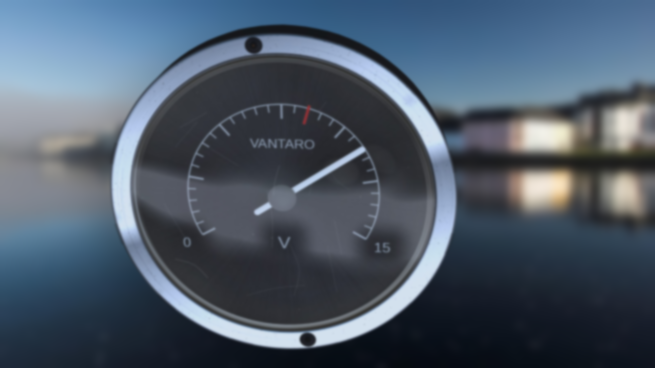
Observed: 11 V
